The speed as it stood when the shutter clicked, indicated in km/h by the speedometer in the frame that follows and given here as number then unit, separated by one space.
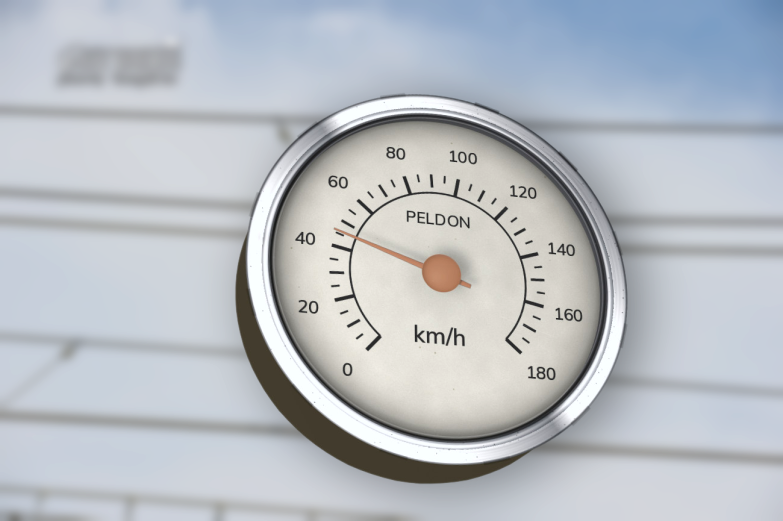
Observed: 45 km/h
